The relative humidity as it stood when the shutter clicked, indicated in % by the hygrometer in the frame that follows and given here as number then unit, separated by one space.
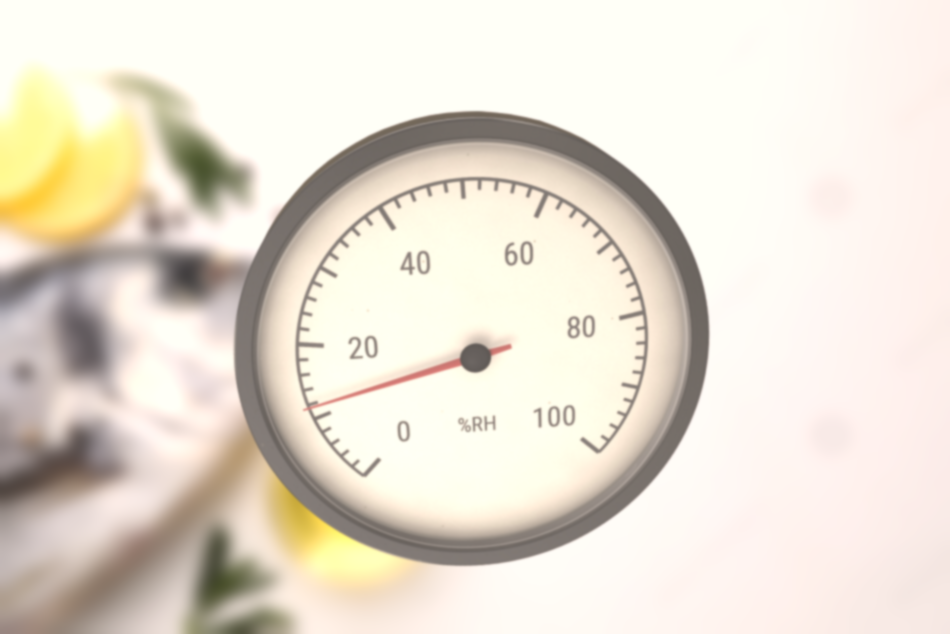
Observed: 12 %
